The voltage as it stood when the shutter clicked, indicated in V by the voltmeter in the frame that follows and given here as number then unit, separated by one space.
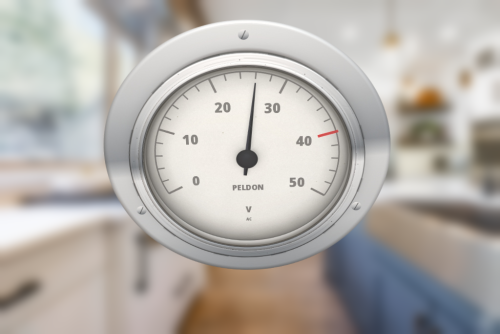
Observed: 26 V
